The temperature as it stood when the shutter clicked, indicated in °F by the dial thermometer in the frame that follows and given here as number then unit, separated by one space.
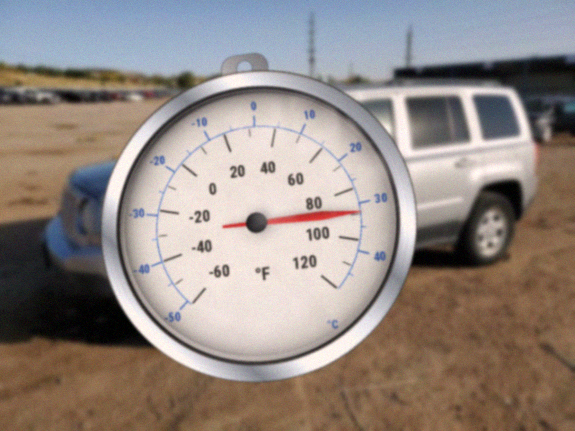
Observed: 90 °F
